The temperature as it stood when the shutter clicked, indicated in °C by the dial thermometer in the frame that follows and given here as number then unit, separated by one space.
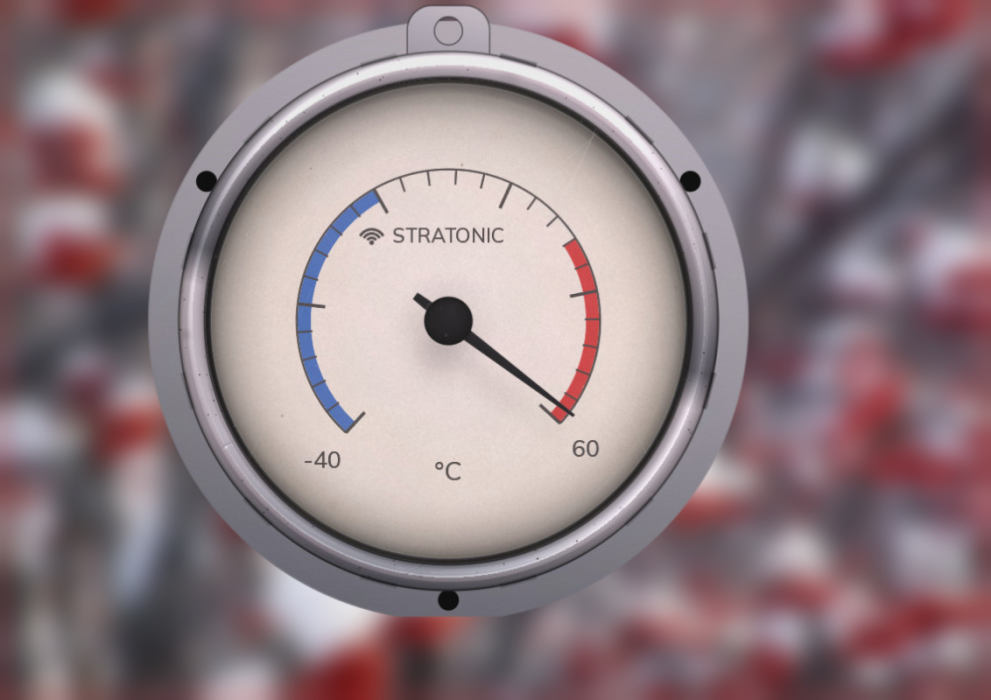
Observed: 58 °C
